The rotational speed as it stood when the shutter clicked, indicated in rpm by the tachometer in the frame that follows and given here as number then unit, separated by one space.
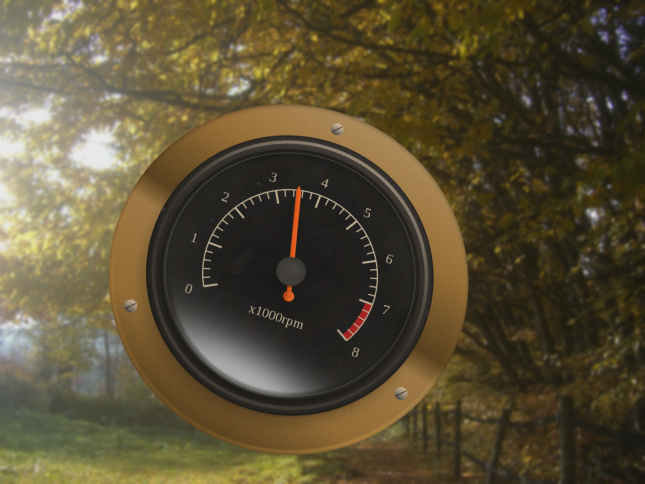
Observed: 3500 rpm
